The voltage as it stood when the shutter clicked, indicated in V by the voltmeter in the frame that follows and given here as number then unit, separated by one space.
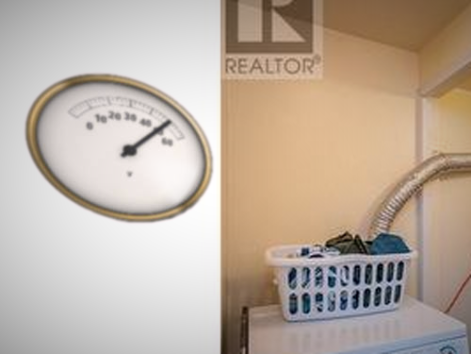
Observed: 50 V
